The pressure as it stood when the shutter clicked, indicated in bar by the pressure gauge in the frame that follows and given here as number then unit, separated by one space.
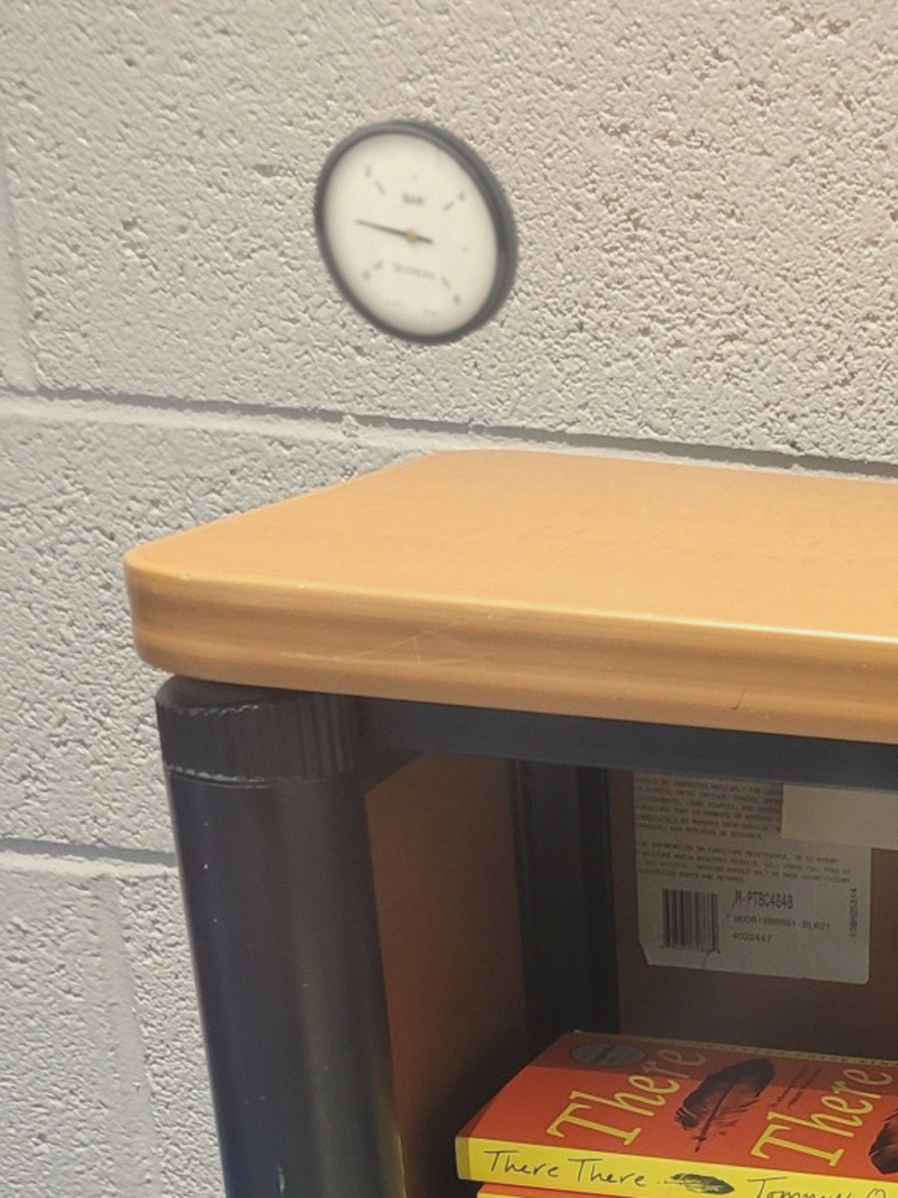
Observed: 1 bar
